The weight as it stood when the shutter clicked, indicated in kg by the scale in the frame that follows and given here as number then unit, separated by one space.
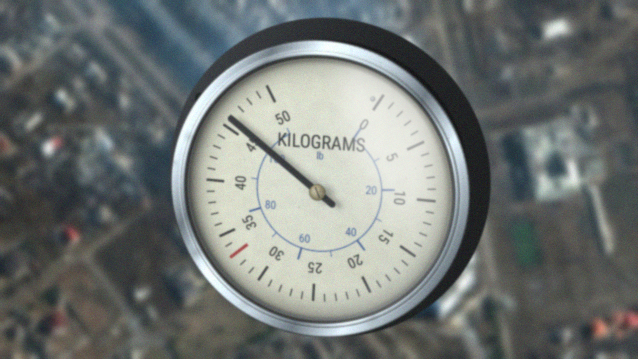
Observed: 46 kg
